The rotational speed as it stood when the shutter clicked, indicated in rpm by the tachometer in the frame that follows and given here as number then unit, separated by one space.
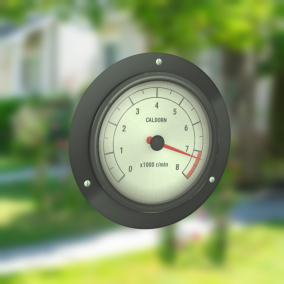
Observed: 7250 rpm
